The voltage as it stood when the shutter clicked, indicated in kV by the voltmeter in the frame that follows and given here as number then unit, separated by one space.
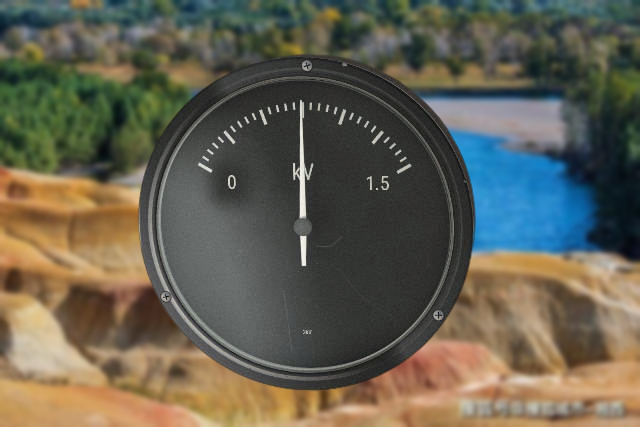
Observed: 0.75 kV
